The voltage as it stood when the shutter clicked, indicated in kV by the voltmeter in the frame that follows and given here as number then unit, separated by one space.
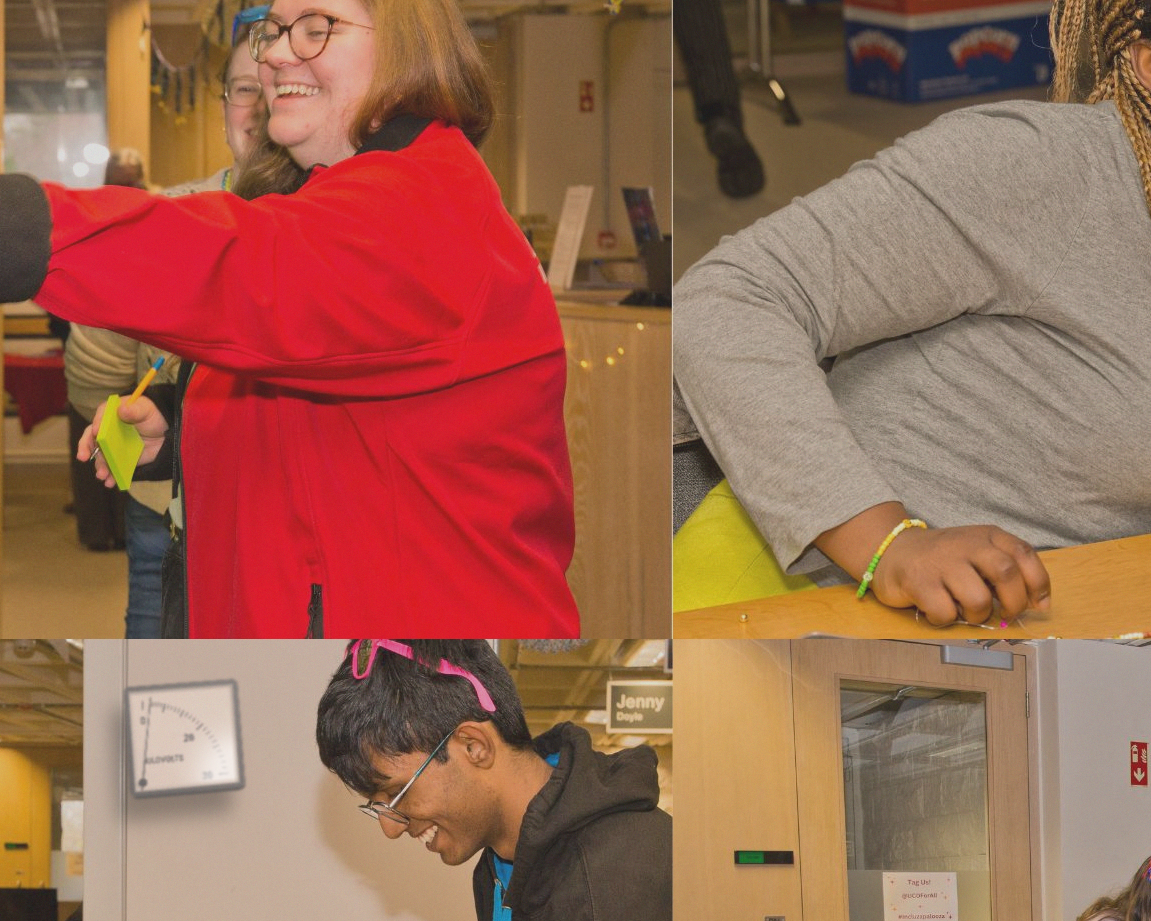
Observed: 5 kV
